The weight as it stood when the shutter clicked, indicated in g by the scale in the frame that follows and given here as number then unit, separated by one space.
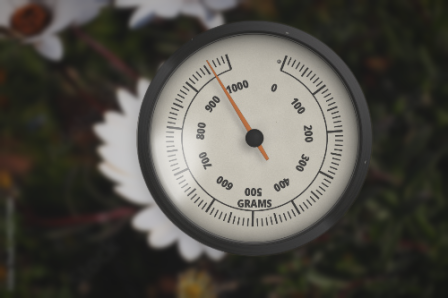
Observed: 960 g
